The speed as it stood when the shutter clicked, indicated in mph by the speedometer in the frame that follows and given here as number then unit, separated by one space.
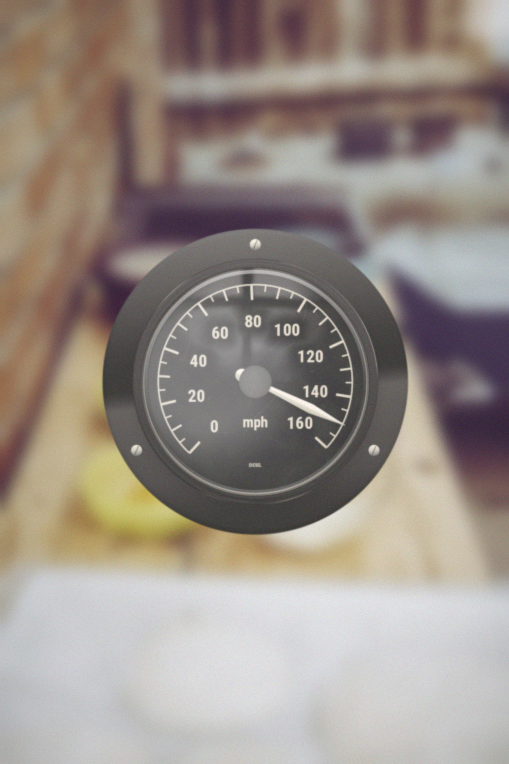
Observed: 150 mph
